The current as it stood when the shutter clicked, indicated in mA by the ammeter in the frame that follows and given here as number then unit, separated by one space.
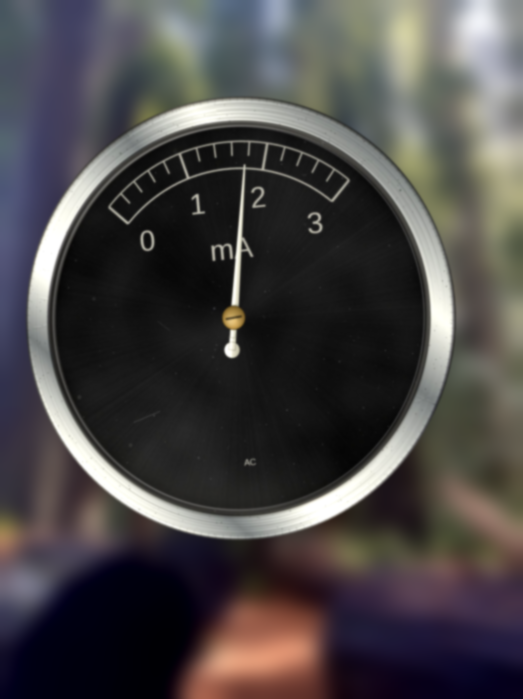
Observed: 1.8 mA
